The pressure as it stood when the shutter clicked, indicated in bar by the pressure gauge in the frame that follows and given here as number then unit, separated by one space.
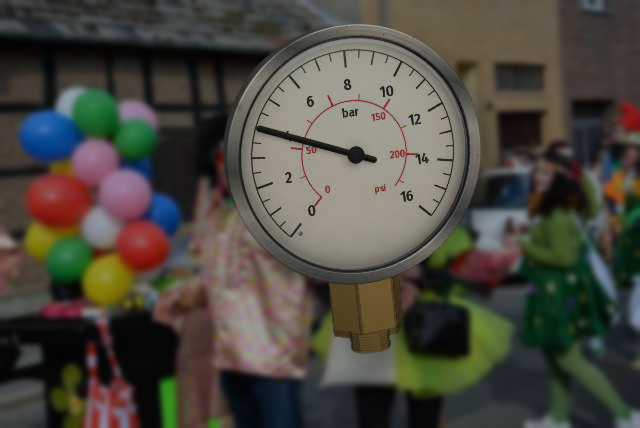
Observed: 4 bar
